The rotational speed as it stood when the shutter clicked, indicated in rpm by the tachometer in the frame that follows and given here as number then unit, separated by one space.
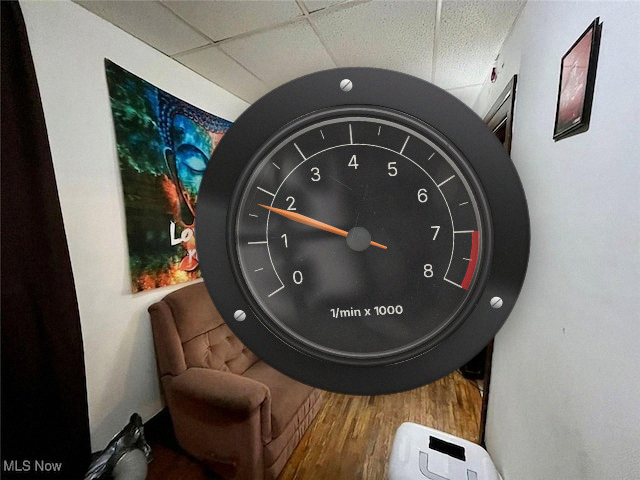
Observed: 1750 rpm
